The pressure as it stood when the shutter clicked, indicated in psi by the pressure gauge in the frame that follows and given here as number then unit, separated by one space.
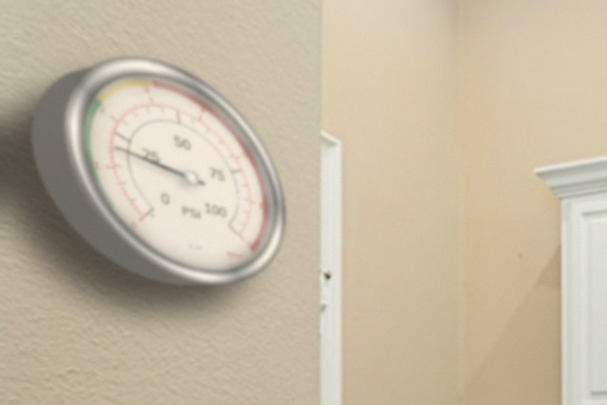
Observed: 20 psi
